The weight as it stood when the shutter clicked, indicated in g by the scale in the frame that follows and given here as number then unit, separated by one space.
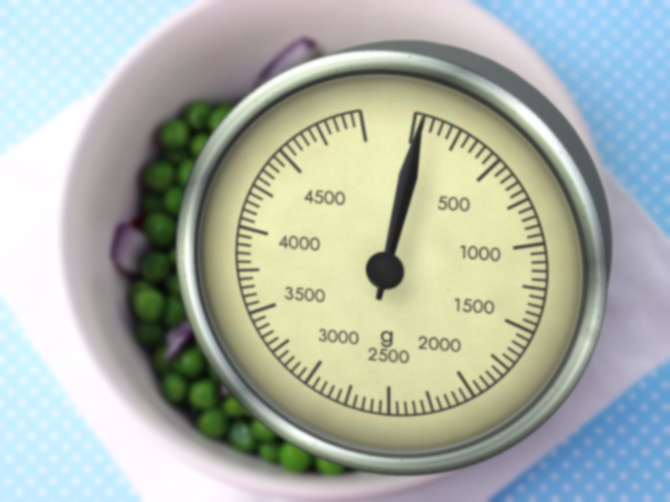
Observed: 50 g
